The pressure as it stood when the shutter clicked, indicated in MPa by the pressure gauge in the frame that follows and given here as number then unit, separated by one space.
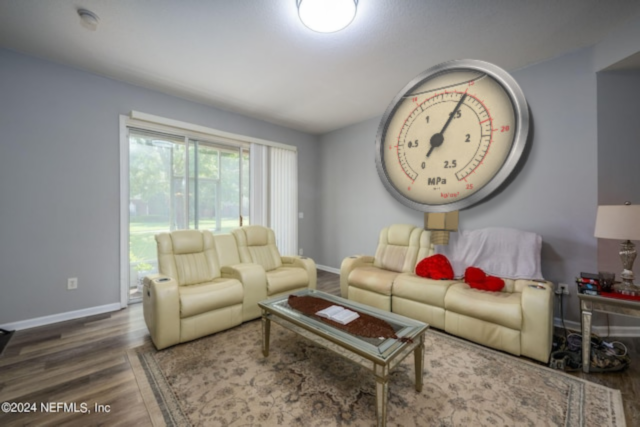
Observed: 1.5 MPa
